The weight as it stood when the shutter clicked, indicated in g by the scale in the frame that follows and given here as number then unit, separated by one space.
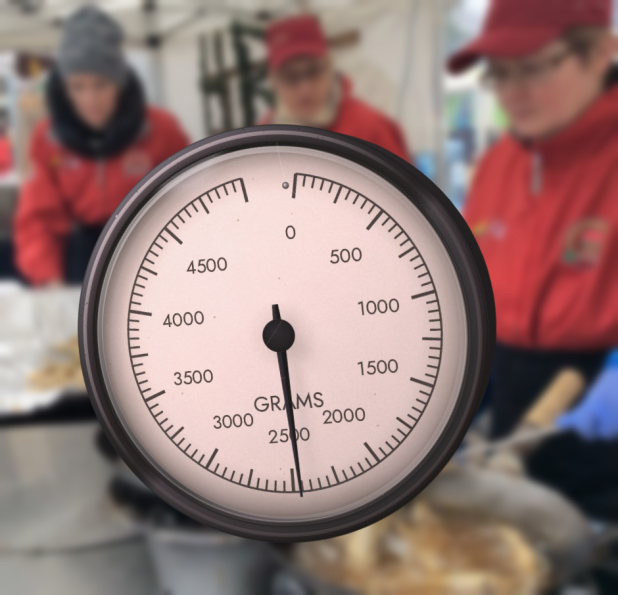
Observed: 2450 g
